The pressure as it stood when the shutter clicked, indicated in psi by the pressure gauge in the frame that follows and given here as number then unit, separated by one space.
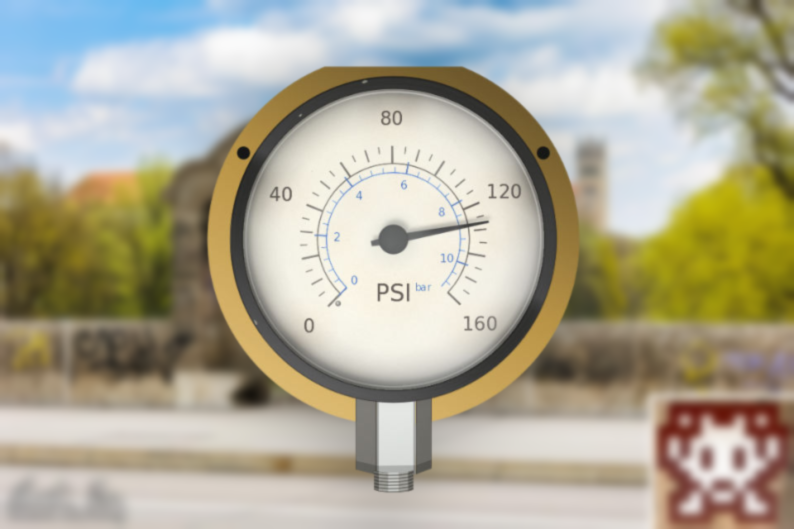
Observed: 127.5 psi
